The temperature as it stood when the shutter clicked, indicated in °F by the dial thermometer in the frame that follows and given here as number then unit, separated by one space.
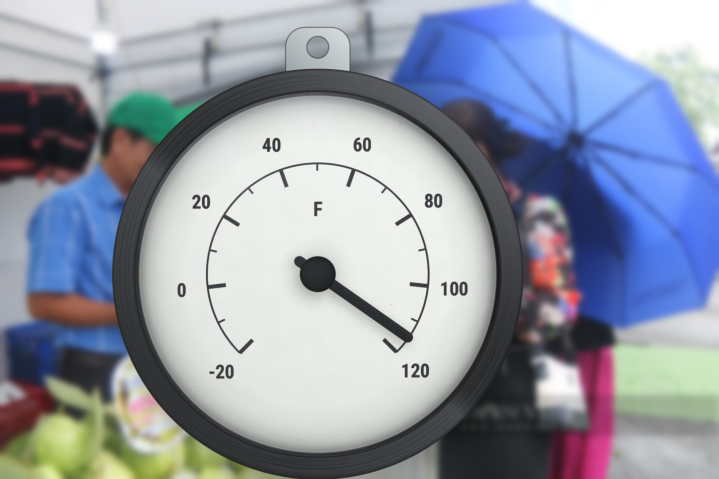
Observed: 115 °F
